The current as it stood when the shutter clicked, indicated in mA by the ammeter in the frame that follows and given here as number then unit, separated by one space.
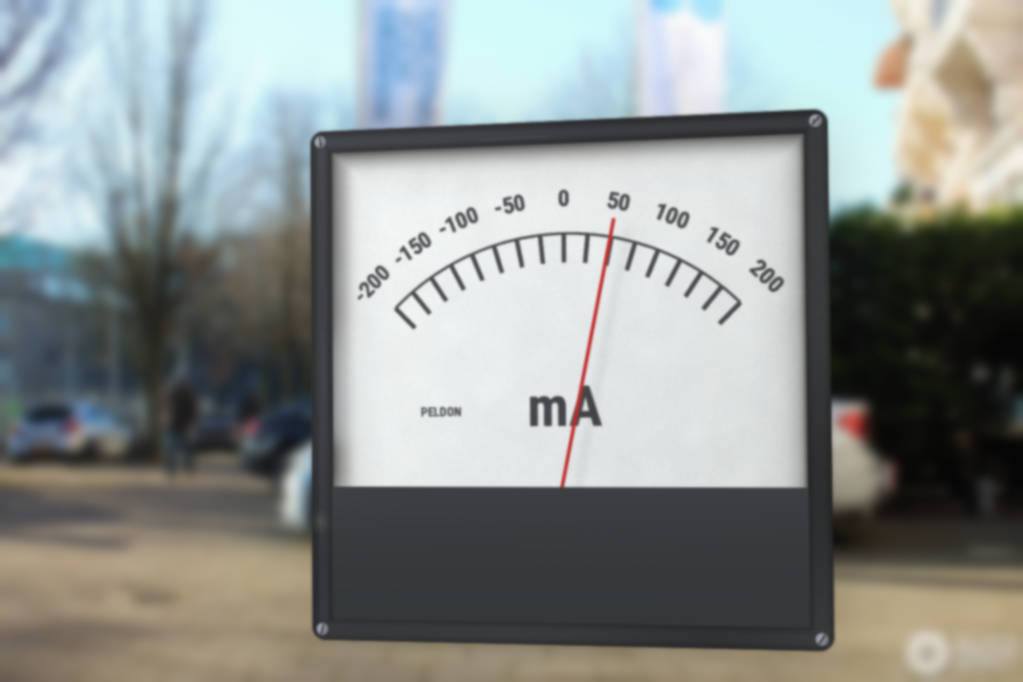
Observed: 50 mA
